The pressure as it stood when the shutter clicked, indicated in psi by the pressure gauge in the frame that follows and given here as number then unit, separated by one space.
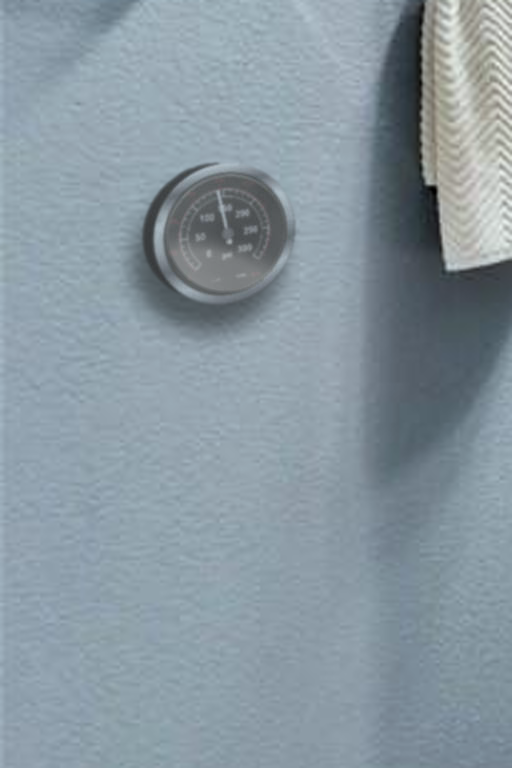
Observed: 140 psi
